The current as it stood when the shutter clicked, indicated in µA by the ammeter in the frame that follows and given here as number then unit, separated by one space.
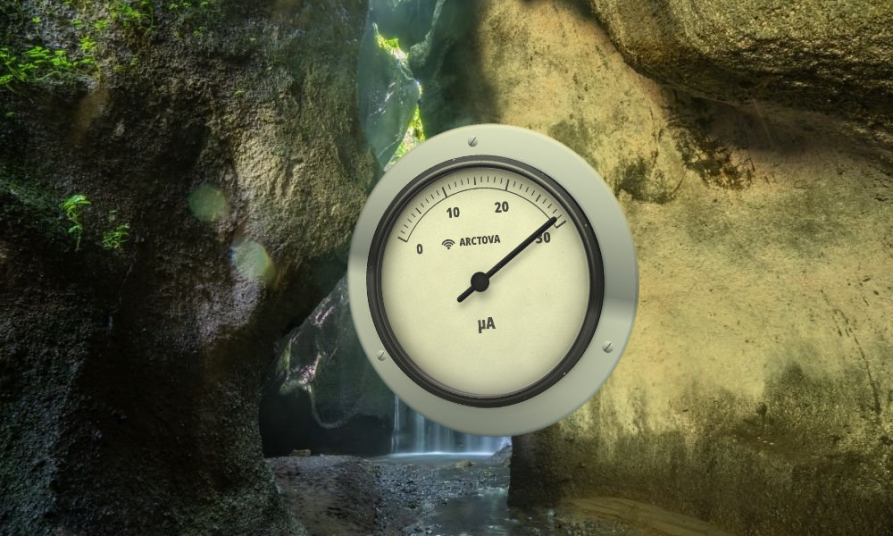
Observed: 29 µA
